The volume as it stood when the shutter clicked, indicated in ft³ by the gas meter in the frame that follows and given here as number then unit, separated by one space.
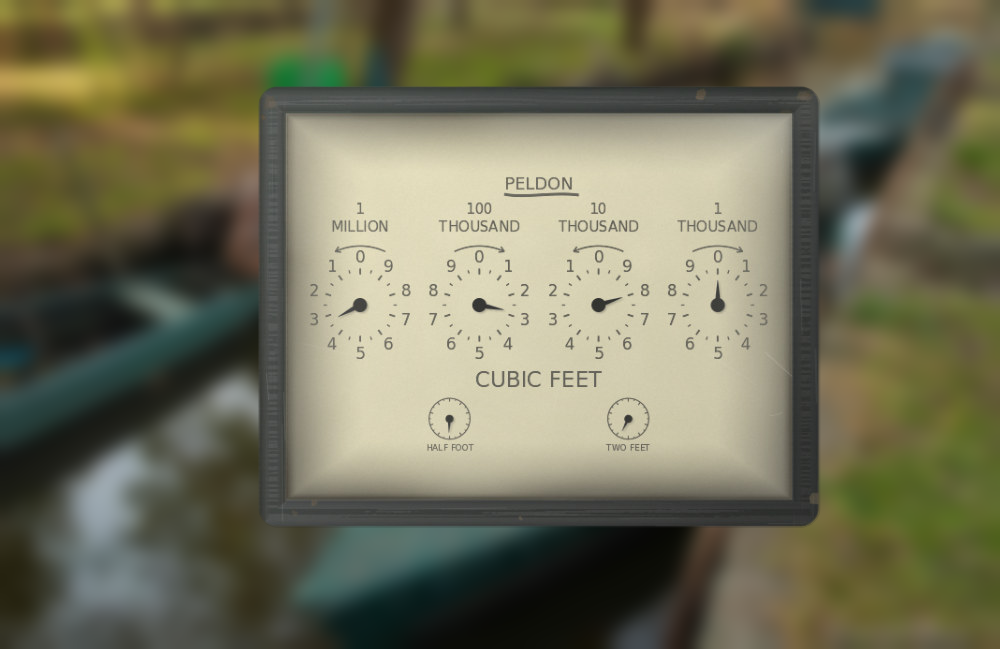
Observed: 328000 ft³
